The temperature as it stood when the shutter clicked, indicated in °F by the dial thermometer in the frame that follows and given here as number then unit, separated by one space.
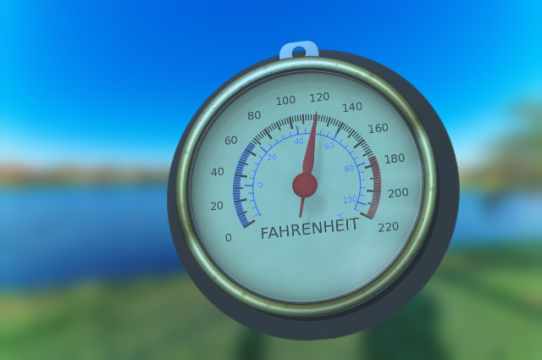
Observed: 120 °F
